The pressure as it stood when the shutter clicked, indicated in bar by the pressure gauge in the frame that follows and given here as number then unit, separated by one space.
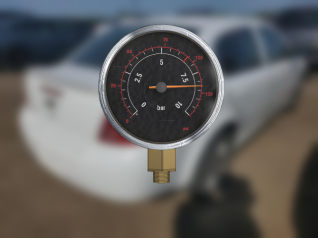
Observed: 8.25 bar
